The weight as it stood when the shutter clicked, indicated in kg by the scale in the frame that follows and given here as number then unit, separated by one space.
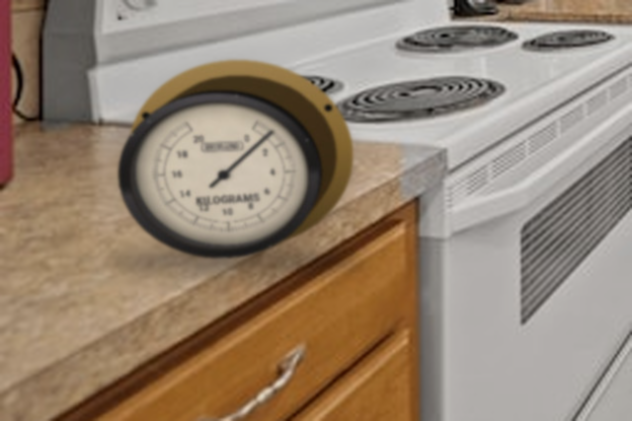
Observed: 1 kg
